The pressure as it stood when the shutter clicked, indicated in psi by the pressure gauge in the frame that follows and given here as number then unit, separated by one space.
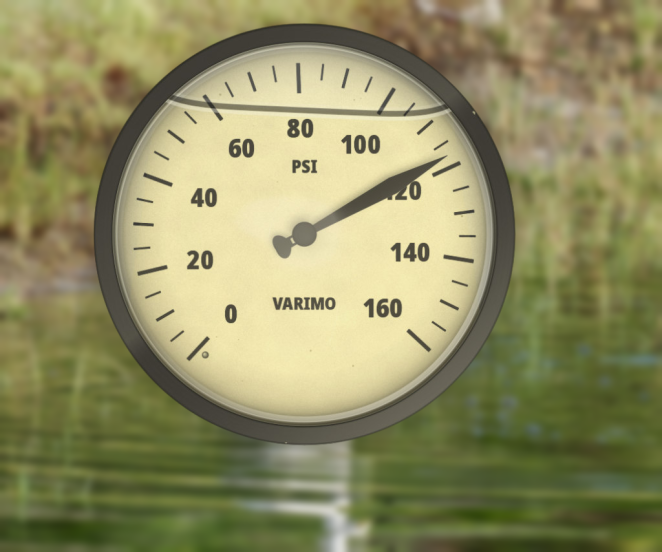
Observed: 117.5 psi
